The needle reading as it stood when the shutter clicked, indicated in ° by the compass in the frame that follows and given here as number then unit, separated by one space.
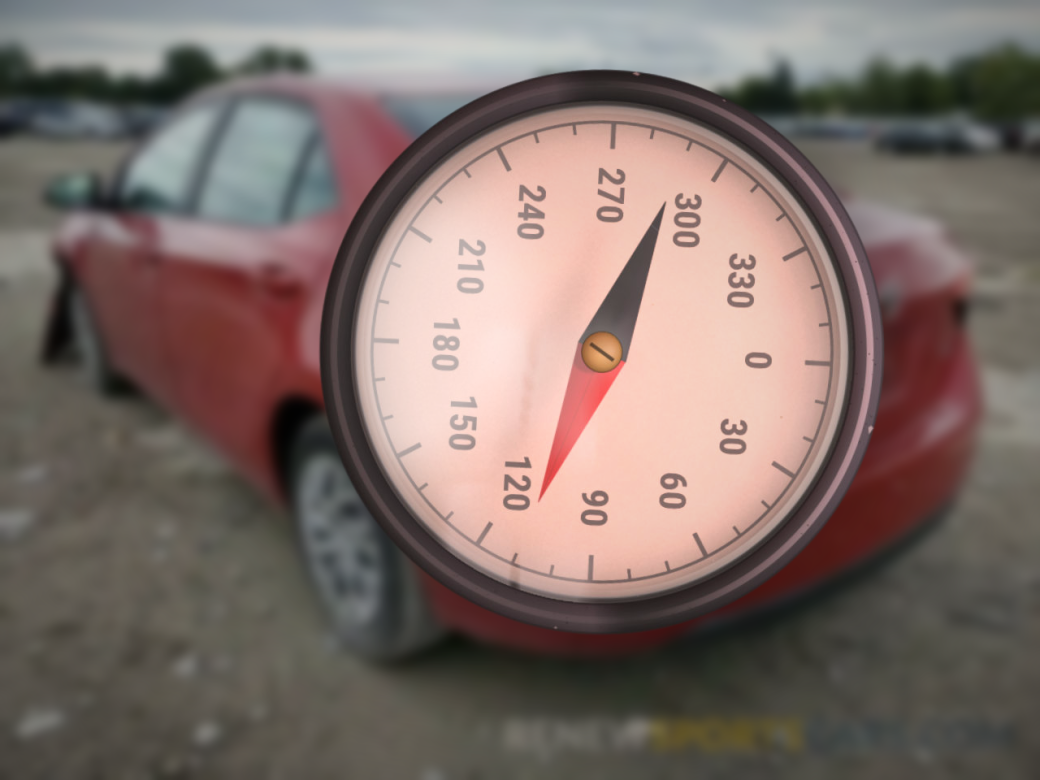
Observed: 110 °
